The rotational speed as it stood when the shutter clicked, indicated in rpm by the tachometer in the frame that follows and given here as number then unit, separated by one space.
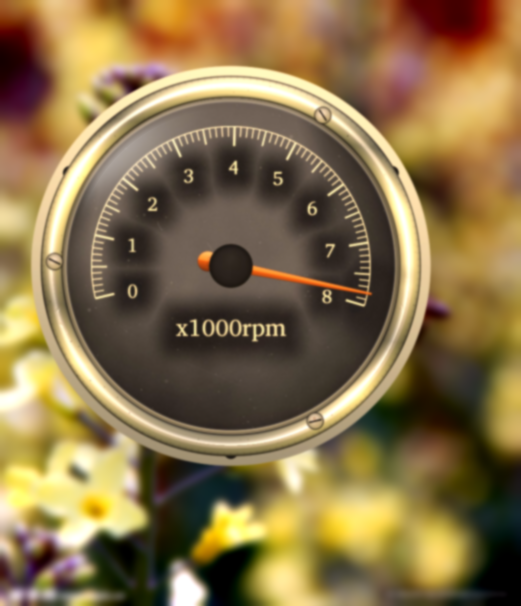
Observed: 7800 rpm
